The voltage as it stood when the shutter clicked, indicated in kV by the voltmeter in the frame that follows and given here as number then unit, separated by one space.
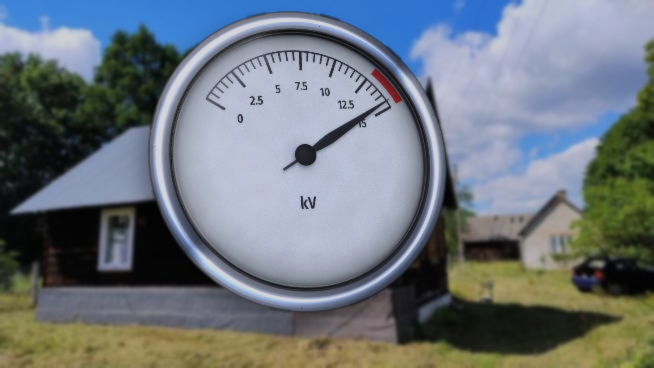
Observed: 14.5 kV
